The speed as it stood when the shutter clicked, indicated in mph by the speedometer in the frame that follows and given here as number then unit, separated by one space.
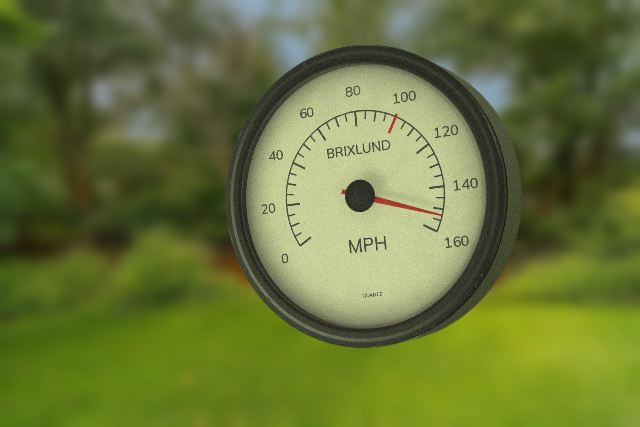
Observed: 152.5 mph
